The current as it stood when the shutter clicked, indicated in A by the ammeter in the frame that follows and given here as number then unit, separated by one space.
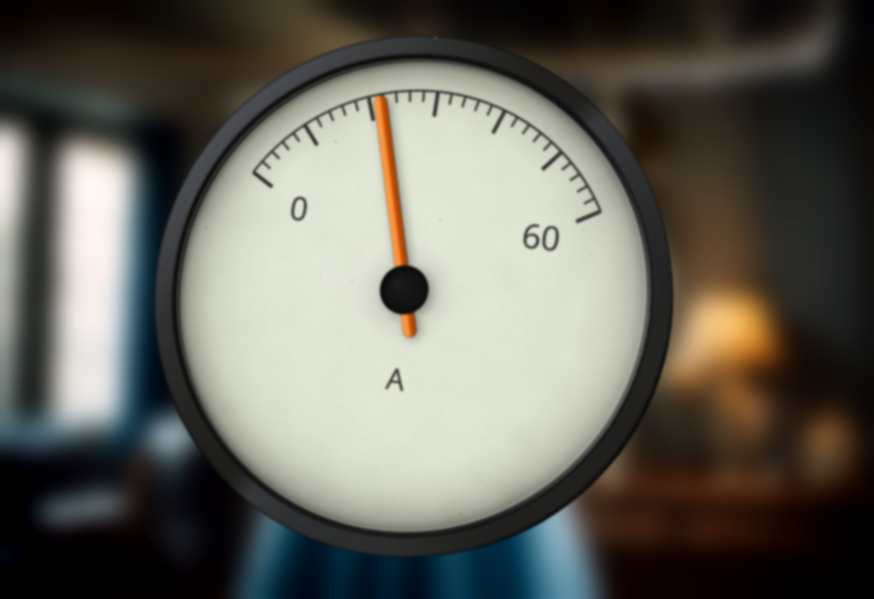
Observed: 22 A
